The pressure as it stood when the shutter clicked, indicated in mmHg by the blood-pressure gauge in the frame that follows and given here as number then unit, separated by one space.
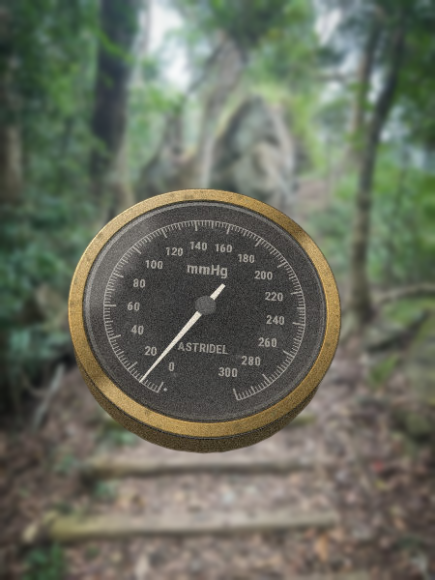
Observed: 10 mmHg
